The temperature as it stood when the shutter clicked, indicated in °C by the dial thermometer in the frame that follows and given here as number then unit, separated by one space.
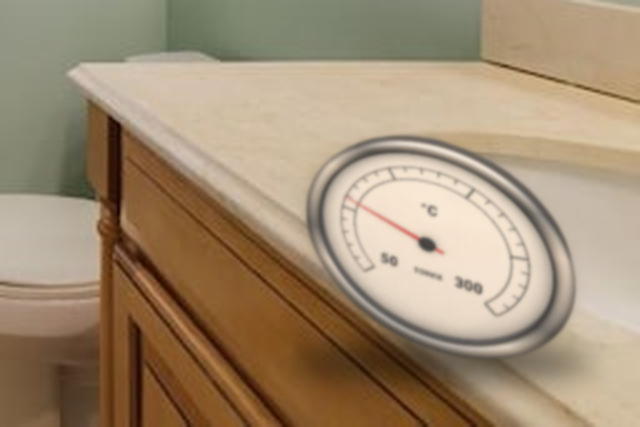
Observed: 110 °C
